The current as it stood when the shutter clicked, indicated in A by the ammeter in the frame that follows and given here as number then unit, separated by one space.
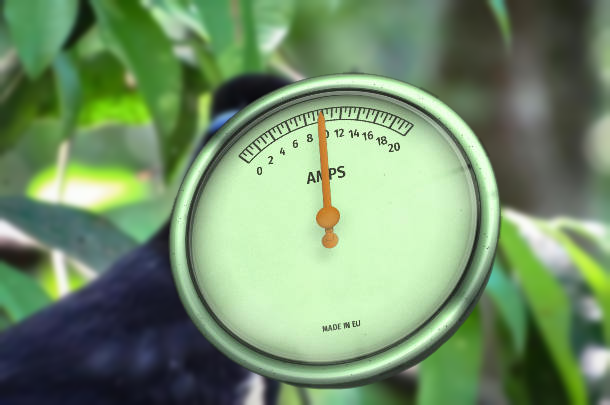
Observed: 10 A
